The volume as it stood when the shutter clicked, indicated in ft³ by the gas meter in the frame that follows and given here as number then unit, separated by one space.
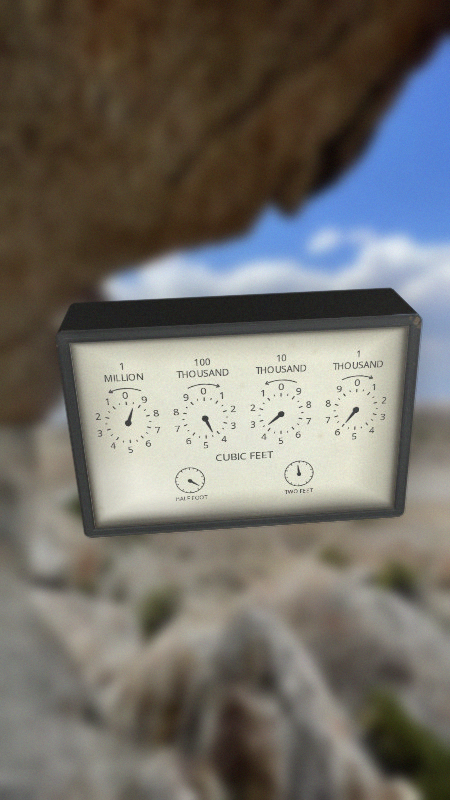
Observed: 943600 ft³
